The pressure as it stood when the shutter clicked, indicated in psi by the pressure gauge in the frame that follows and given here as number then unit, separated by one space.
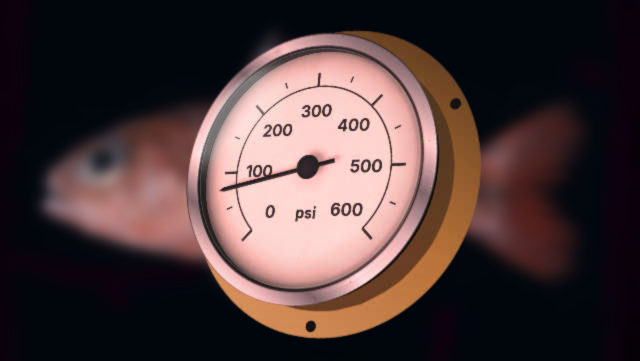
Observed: 75 psi
